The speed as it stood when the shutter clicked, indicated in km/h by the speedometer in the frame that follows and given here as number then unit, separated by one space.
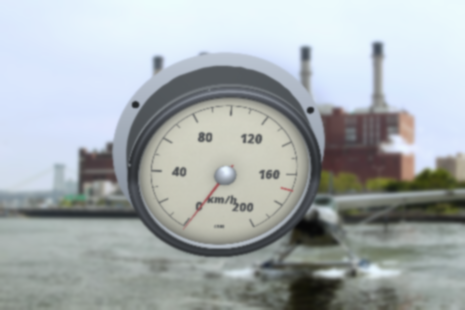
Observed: 0 km/h
